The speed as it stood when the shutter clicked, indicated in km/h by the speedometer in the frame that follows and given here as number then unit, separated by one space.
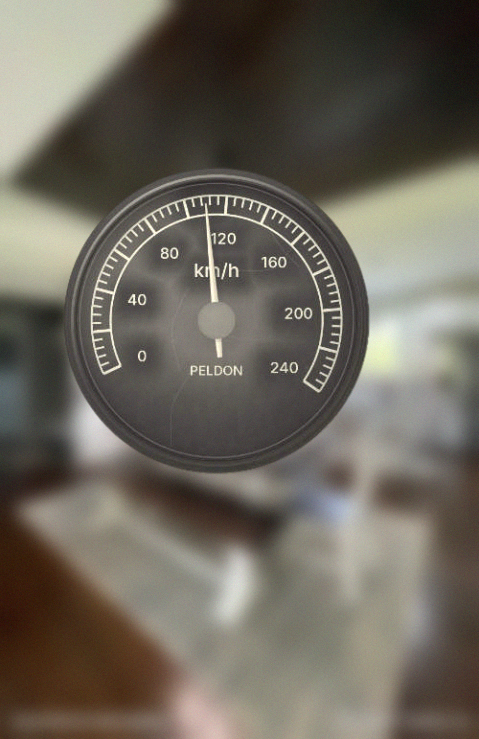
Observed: 110 km/h
